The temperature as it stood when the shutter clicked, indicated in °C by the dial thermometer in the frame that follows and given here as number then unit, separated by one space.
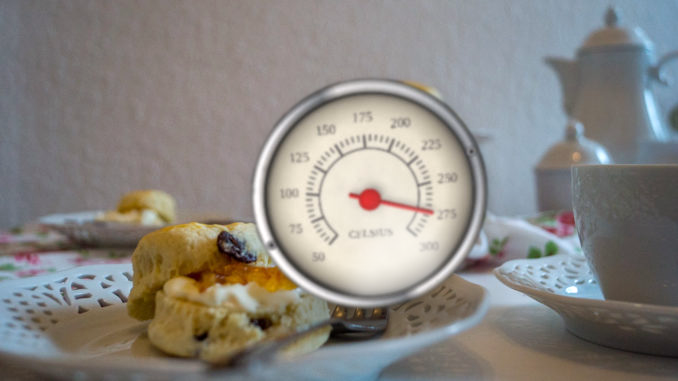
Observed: 275 °C
